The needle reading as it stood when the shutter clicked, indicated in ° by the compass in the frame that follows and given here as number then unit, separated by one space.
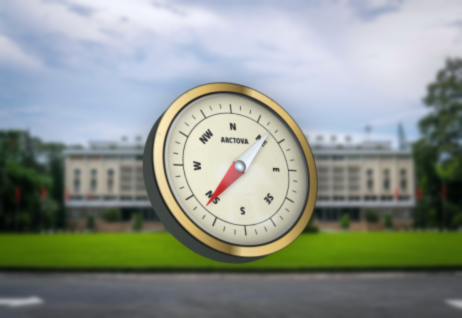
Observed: 225 °
